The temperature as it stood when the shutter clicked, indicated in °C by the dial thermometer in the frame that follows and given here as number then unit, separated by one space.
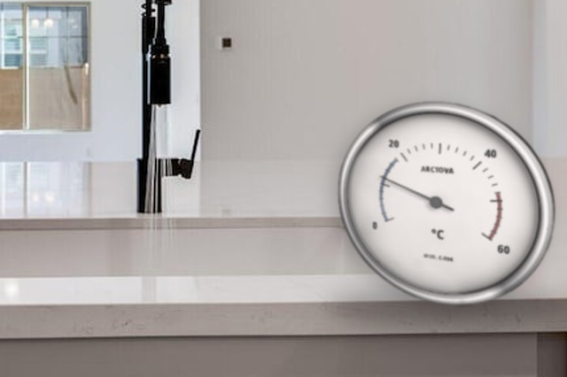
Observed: 12 °C
